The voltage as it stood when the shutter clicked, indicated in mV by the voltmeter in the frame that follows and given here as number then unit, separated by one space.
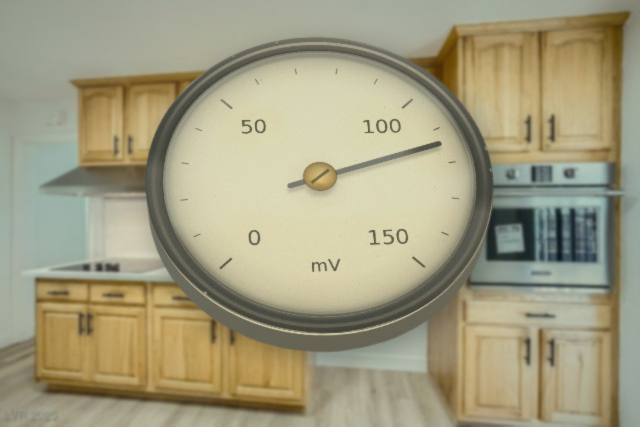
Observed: 115 mV
